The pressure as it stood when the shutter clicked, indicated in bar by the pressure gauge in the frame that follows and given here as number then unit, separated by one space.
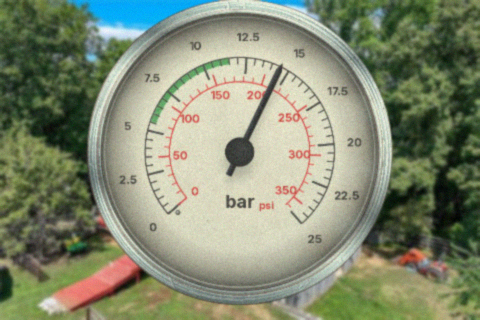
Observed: 14.5 bar
